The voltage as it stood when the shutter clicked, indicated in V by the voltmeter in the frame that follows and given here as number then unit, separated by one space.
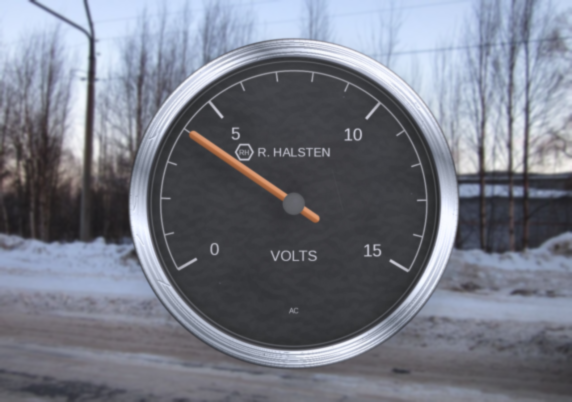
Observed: 4 V
